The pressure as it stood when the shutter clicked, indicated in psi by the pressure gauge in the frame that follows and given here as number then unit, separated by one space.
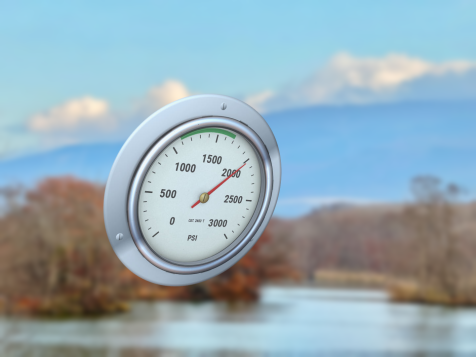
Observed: 2000 psi
